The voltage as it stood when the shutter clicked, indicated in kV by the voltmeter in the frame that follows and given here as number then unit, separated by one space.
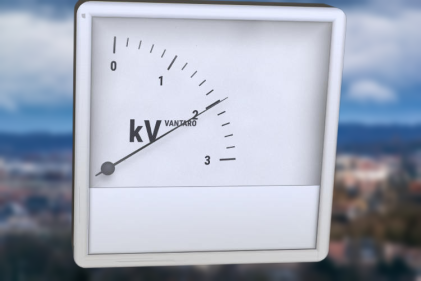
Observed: 2 kV
